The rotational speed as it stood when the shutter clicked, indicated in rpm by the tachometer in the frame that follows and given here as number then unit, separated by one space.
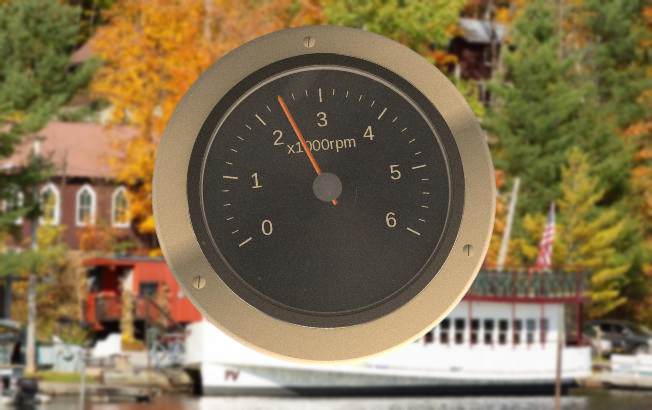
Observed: 2400 rpm
